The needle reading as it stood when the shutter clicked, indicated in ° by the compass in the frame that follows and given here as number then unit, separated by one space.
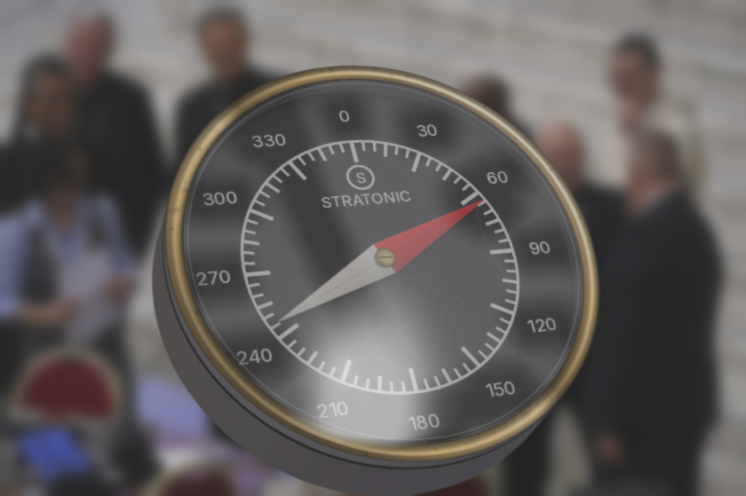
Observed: 65 °
